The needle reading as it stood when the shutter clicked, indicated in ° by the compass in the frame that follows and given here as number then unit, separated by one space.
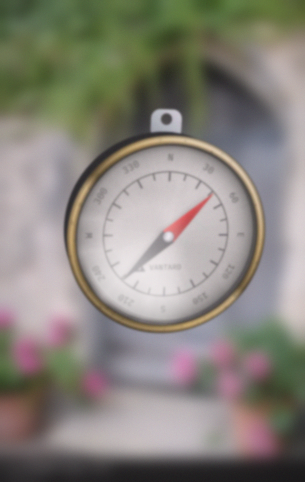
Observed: 45 °
